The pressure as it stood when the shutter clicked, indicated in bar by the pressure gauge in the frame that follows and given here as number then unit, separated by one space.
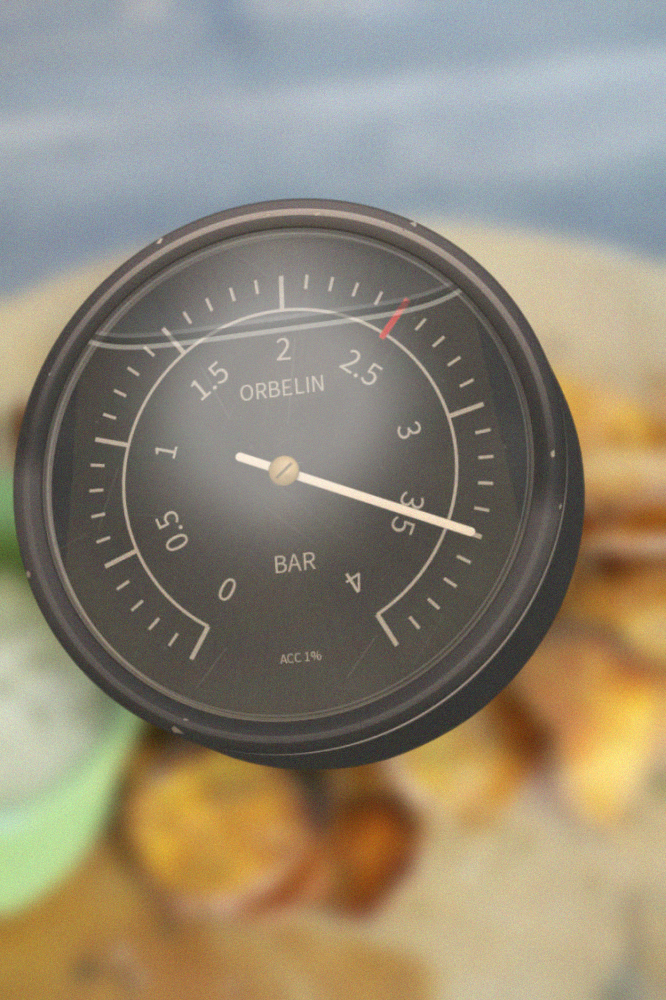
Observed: 3.5 bar
